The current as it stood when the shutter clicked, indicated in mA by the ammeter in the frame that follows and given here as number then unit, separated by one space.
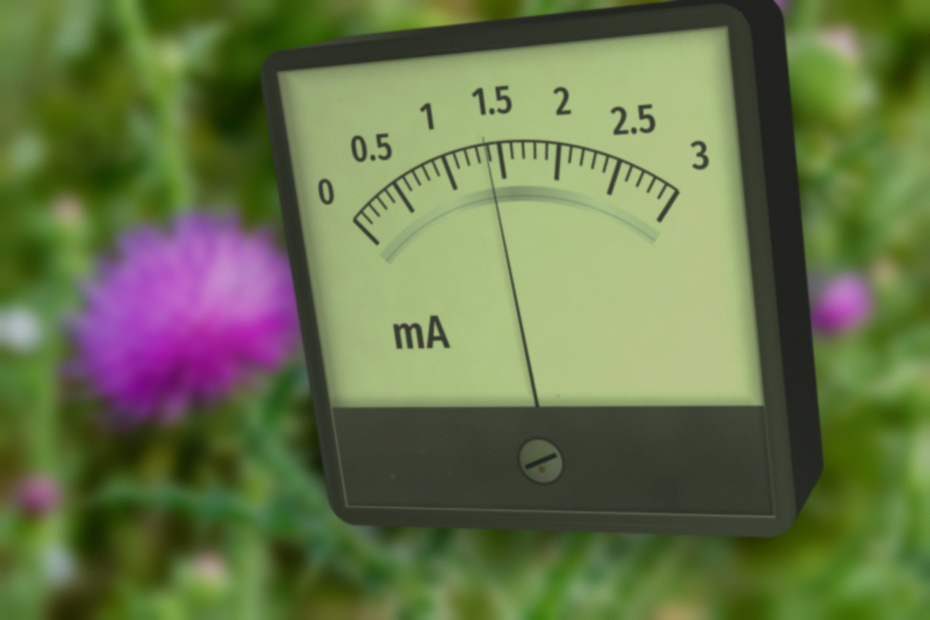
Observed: 1.4 mA
